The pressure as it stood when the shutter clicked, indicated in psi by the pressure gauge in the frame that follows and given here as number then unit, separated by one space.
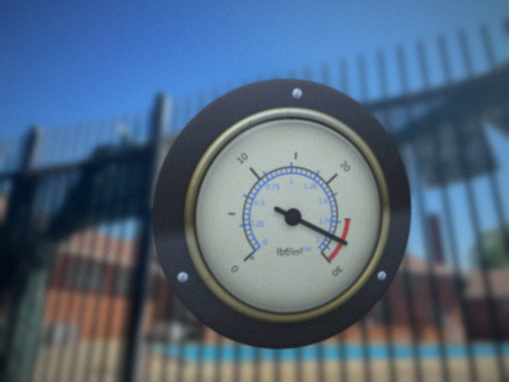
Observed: 27.5 psi
